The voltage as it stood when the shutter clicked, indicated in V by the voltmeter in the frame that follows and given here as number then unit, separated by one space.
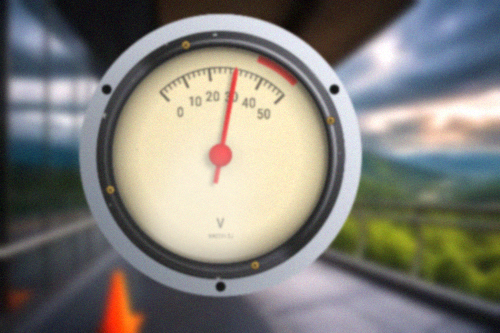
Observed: 30 V
